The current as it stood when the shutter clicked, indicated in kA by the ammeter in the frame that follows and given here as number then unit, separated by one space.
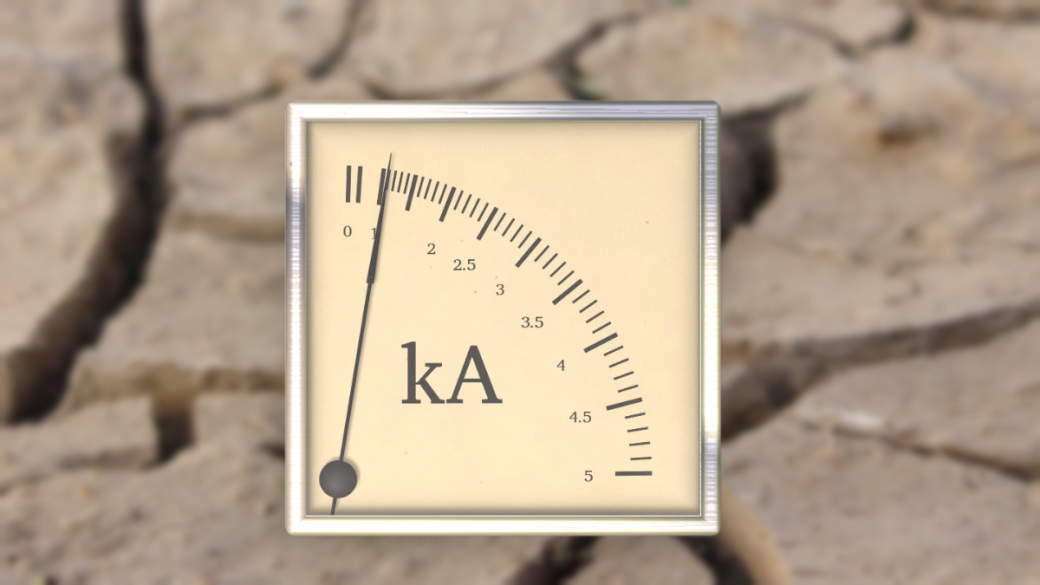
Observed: 1.1 kA
